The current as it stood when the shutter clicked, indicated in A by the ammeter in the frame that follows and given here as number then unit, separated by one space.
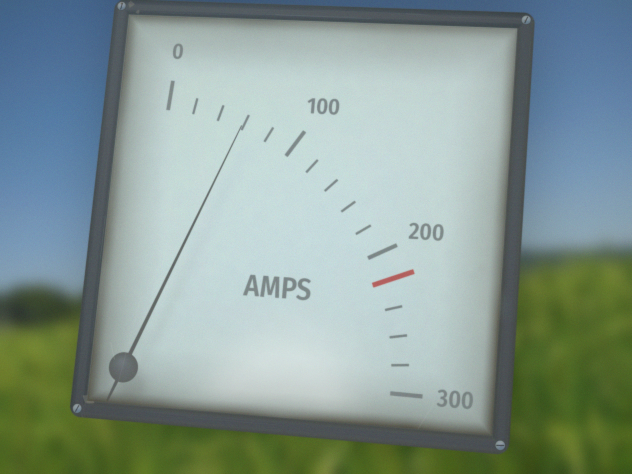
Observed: 60 A
